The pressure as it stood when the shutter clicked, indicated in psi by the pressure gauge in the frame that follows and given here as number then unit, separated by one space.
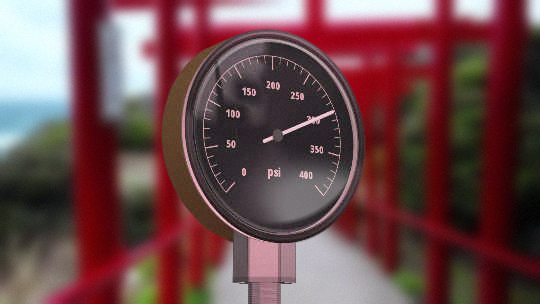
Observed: 300 psi
